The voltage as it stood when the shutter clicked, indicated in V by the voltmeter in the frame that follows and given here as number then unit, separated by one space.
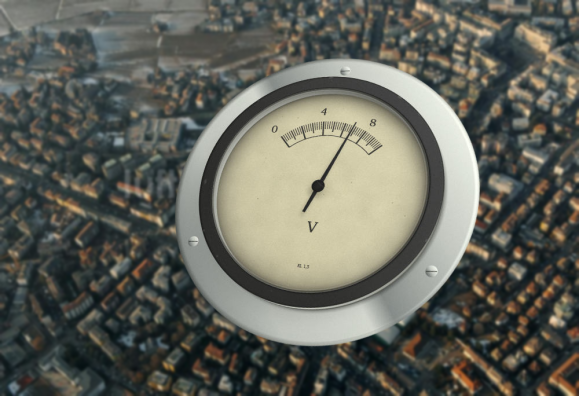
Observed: 7 V
